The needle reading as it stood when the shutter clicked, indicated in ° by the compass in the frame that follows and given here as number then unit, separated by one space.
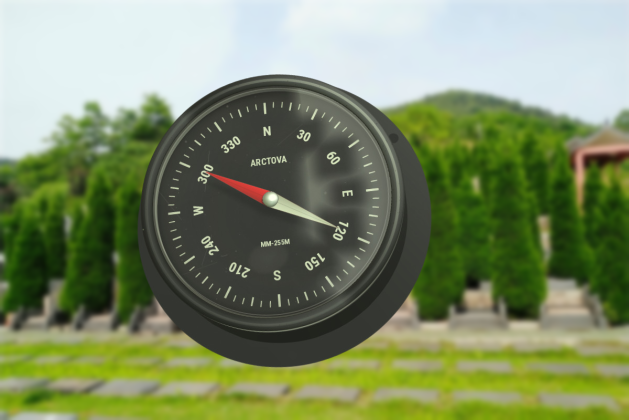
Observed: 300 °
